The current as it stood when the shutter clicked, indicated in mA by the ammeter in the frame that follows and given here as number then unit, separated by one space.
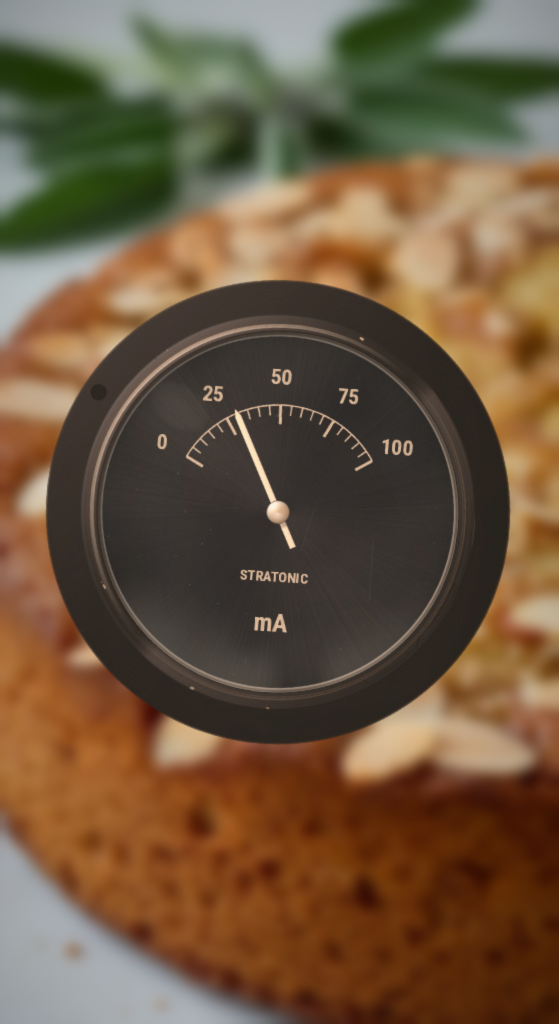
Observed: 30 mA
